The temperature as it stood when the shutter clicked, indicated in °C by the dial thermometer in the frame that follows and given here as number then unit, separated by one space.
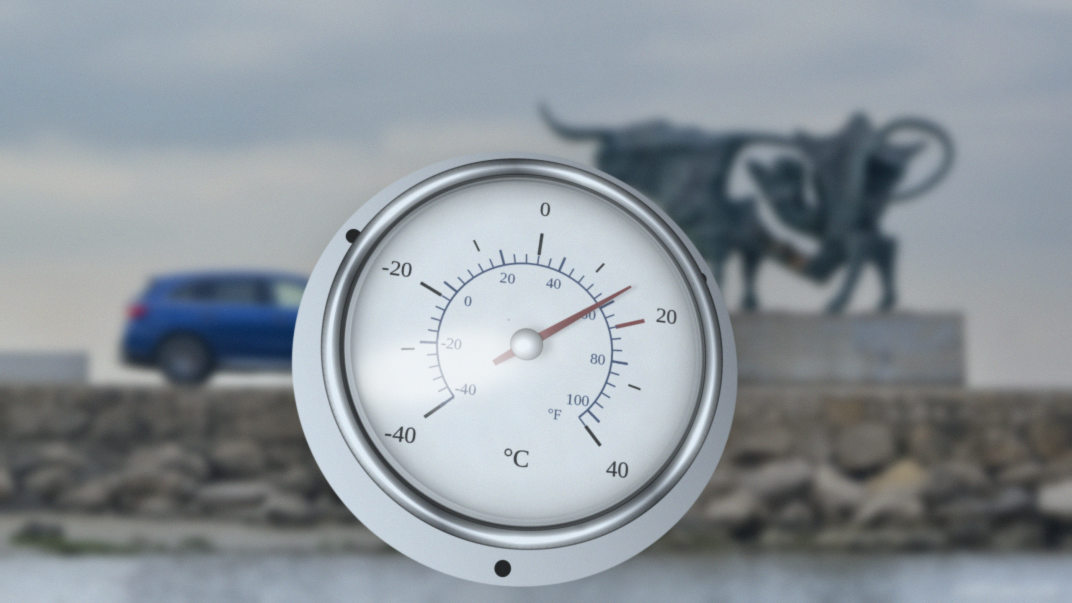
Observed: 15 °C
